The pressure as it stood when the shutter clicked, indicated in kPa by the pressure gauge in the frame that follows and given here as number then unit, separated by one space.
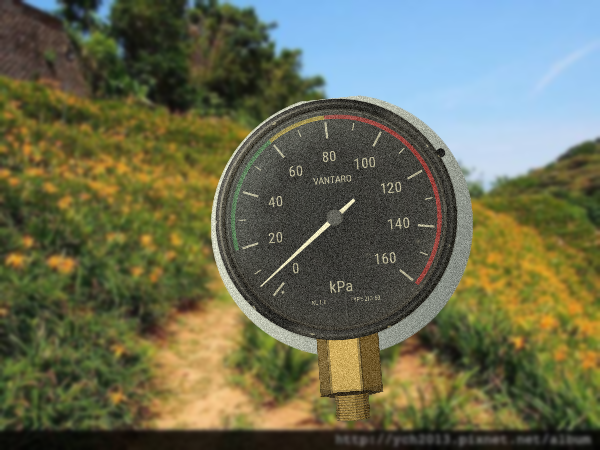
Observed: 5 kPa
